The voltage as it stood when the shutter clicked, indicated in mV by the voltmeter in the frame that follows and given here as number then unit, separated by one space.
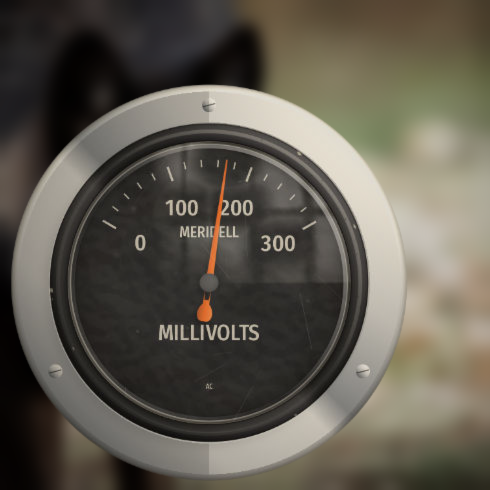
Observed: 170 mV
